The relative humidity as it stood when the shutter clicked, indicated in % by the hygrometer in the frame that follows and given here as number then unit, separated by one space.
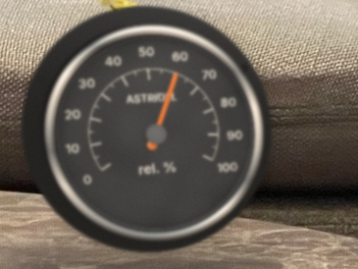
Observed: 60 %
